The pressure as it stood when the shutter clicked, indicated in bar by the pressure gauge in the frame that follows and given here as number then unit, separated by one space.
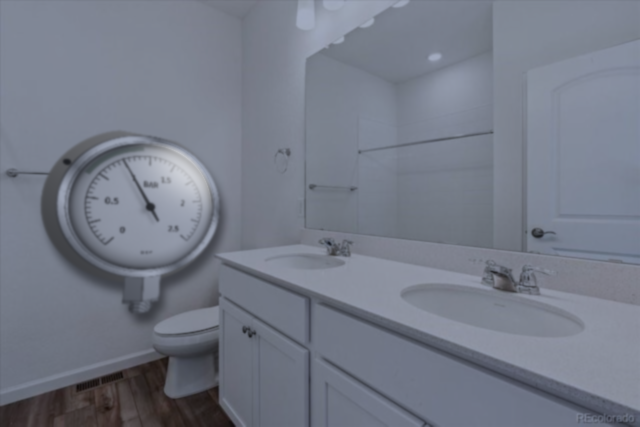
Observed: 1 bar
